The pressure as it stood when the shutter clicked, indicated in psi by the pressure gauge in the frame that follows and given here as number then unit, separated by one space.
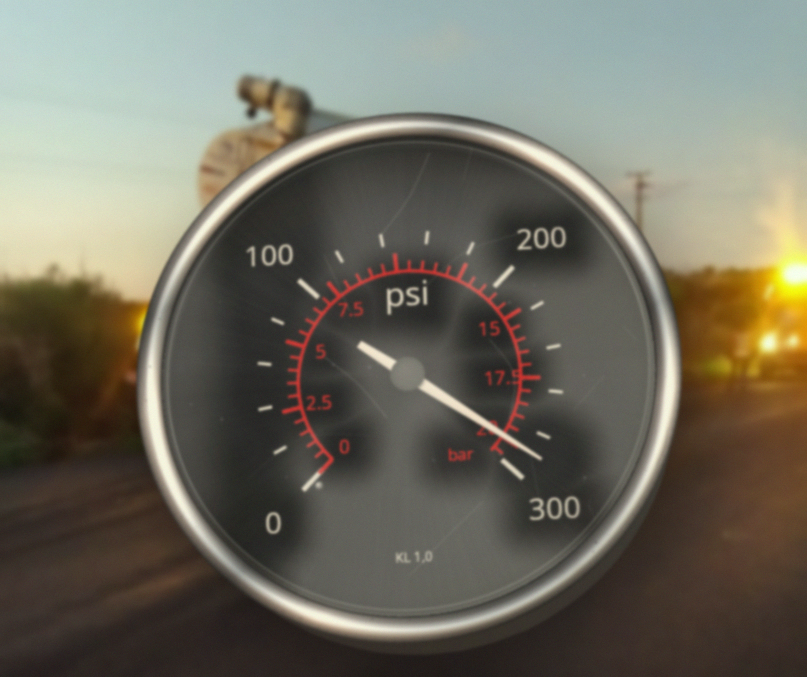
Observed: 290 psi
